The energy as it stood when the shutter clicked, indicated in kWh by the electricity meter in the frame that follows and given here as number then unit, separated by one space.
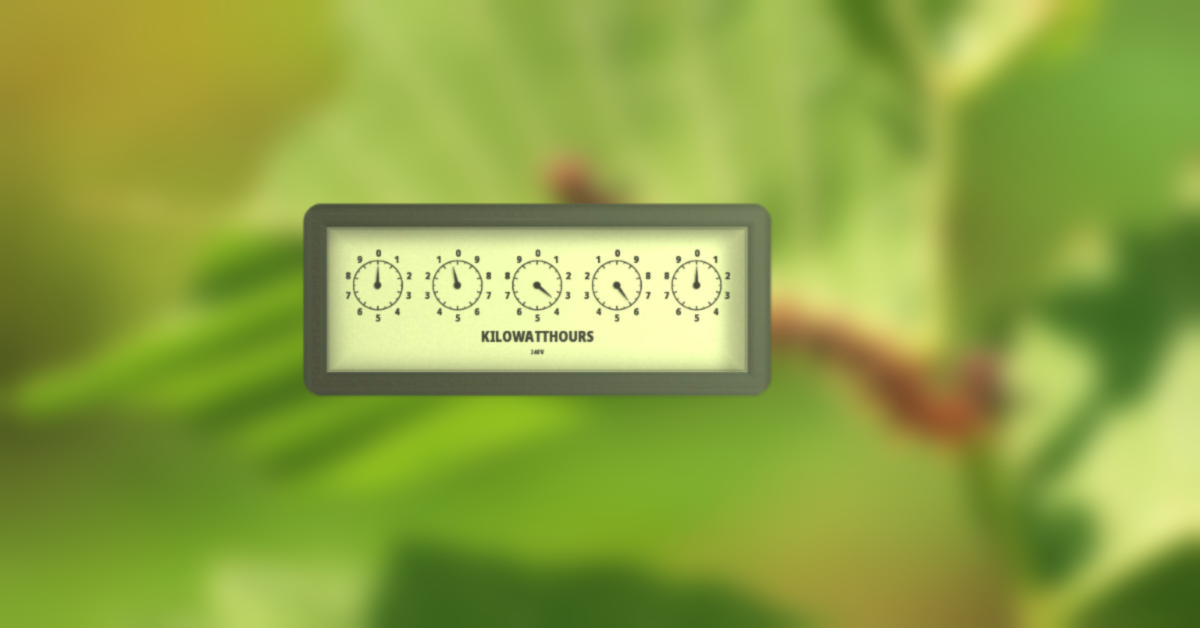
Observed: 360 kWh
